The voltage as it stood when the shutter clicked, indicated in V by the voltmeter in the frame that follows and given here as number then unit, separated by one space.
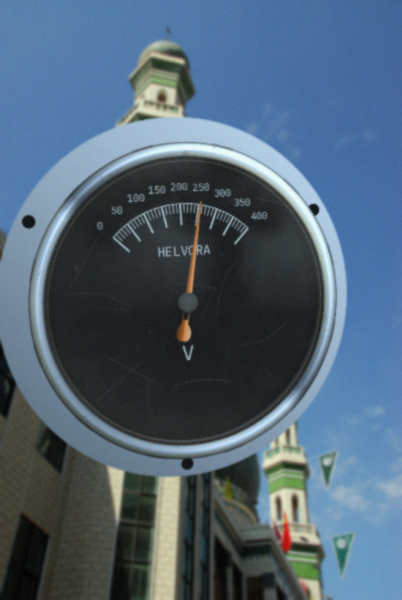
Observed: 250 V
